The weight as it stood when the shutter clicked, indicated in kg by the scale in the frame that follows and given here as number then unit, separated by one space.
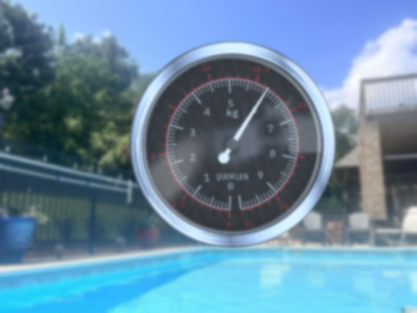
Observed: 6 kg
